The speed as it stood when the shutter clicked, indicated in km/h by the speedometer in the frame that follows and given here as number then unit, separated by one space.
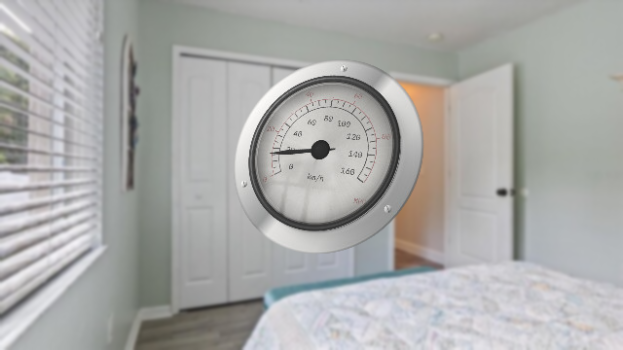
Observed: 15 km/h
